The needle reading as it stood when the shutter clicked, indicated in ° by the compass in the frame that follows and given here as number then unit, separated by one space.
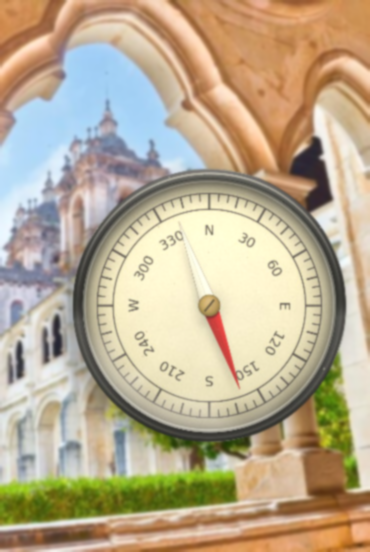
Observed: 160 °
